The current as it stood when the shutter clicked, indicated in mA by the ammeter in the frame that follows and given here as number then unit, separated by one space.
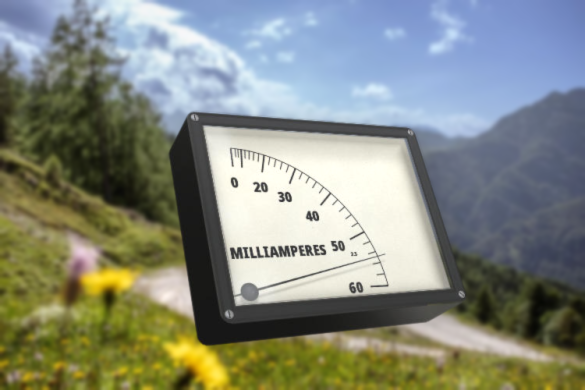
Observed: 55 mA
